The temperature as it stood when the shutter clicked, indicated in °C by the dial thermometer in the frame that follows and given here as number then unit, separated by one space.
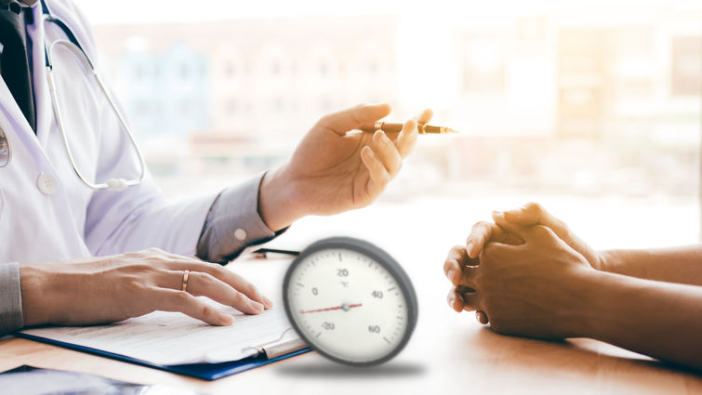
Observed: -10 °C
